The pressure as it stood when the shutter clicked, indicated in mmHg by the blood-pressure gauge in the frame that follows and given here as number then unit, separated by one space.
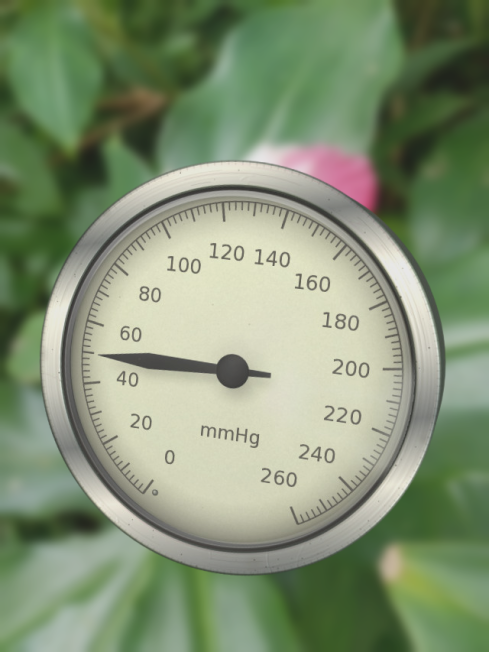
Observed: 50 mmHg
